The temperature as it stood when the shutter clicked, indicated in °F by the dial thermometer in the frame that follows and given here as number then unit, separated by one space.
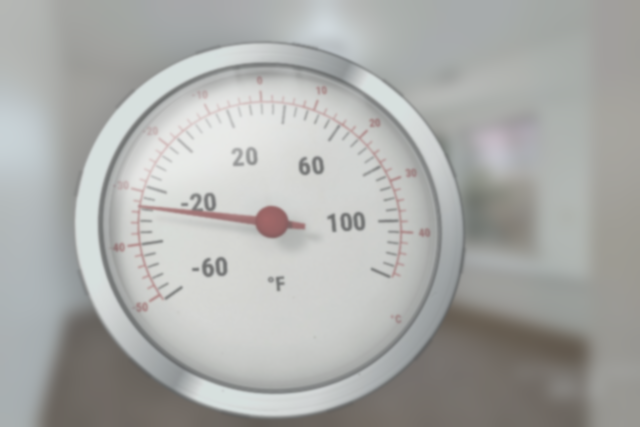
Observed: -28 °F
